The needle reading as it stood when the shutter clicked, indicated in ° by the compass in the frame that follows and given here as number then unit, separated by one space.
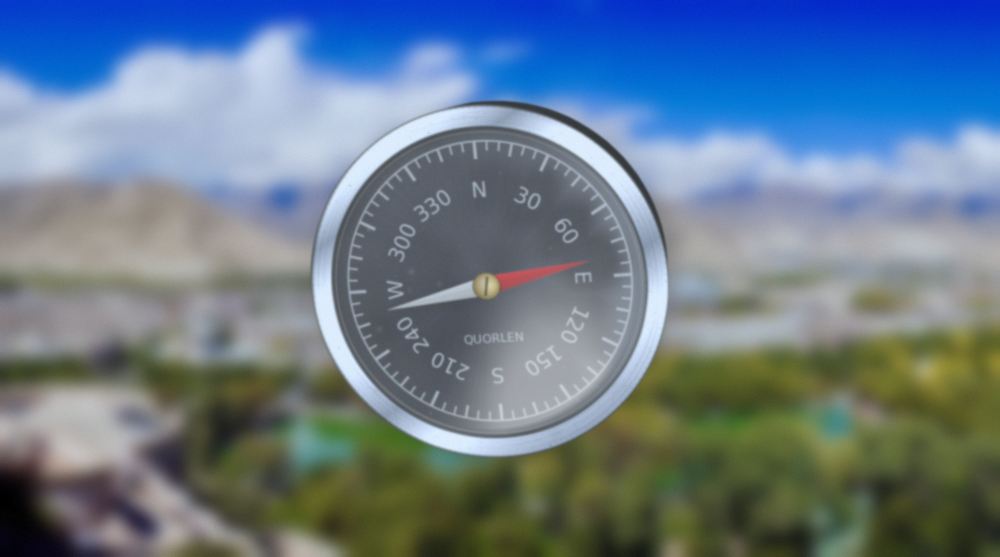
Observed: 80 °
